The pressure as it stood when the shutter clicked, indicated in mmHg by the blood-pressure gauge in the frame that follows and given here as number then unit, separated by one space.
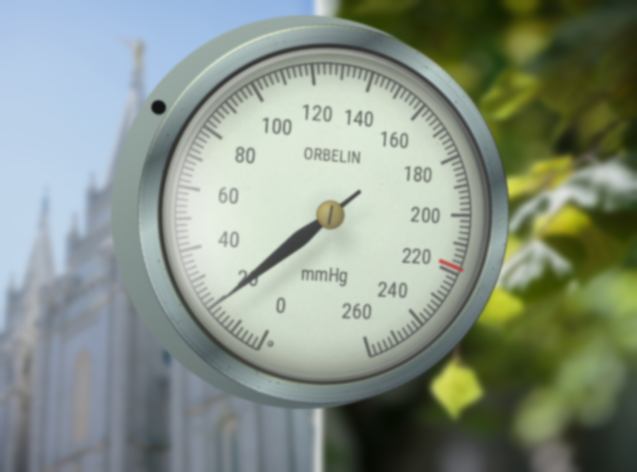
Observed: 20 mmHg
